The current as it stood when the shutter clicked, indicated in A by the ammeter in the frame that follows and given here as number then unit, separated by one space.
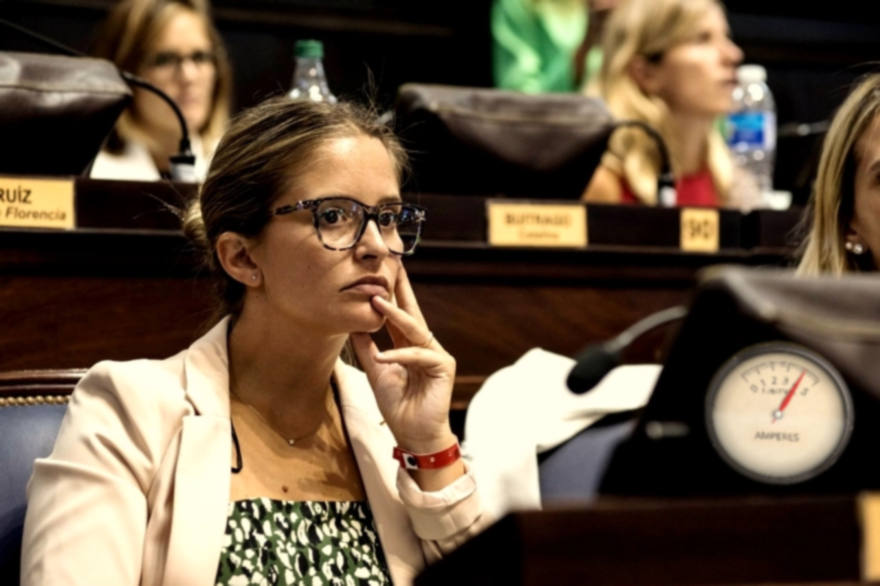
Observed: 4 A
